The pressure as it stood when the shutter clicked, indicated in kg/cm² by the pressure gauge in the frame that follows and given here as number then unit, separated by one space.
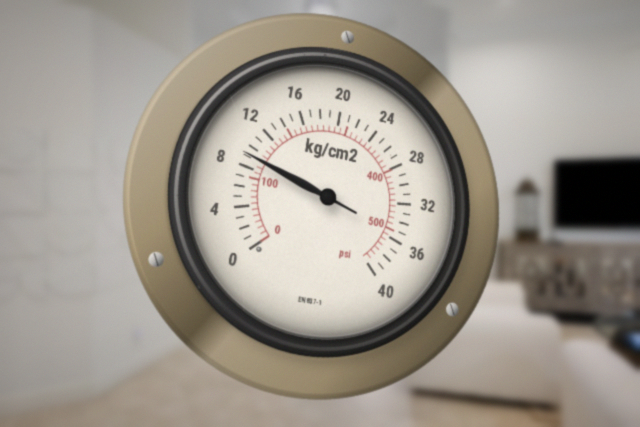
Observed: 9 kg/cm²
